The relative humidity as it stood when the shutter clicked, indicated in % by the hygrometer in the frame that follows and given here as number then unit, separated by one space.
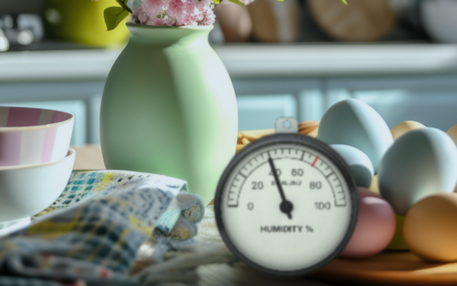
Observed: 40 %
